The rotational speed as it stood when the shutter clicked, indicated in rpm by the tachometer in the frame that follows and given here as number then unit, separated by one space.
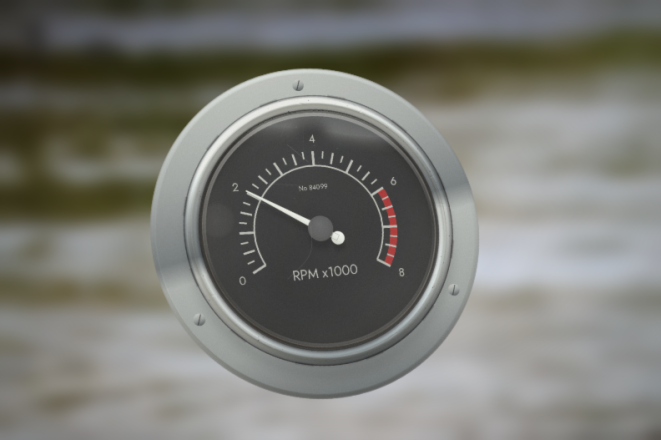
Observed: 2000 rpm
